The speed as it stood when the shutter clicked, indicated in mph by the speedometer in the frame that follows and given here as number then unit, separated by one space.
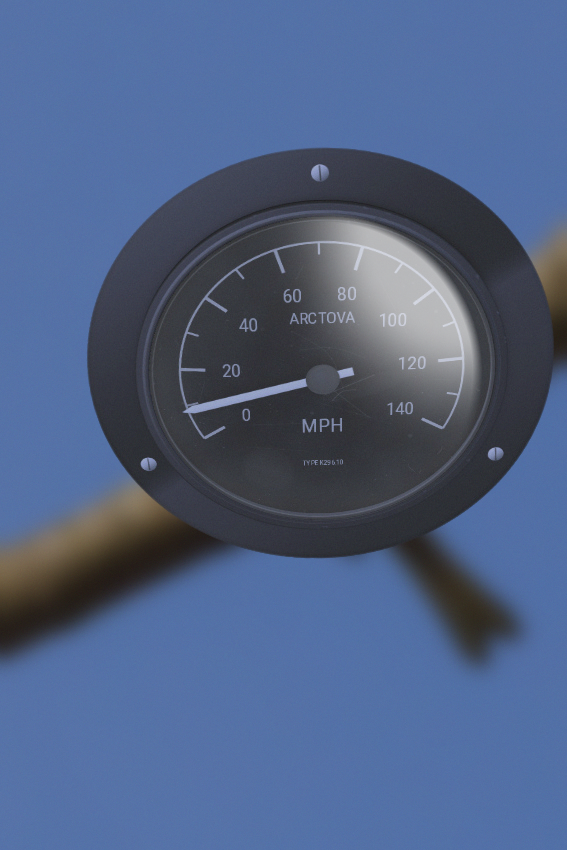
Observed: 10 mph
